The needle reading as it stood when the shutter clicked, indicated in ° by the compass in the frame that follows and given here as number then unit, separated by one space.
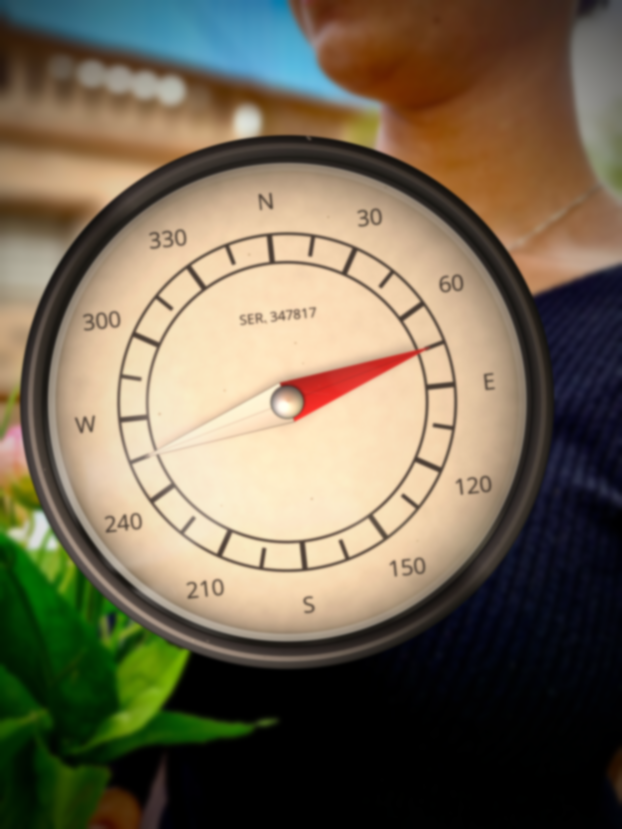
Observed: 75 °
